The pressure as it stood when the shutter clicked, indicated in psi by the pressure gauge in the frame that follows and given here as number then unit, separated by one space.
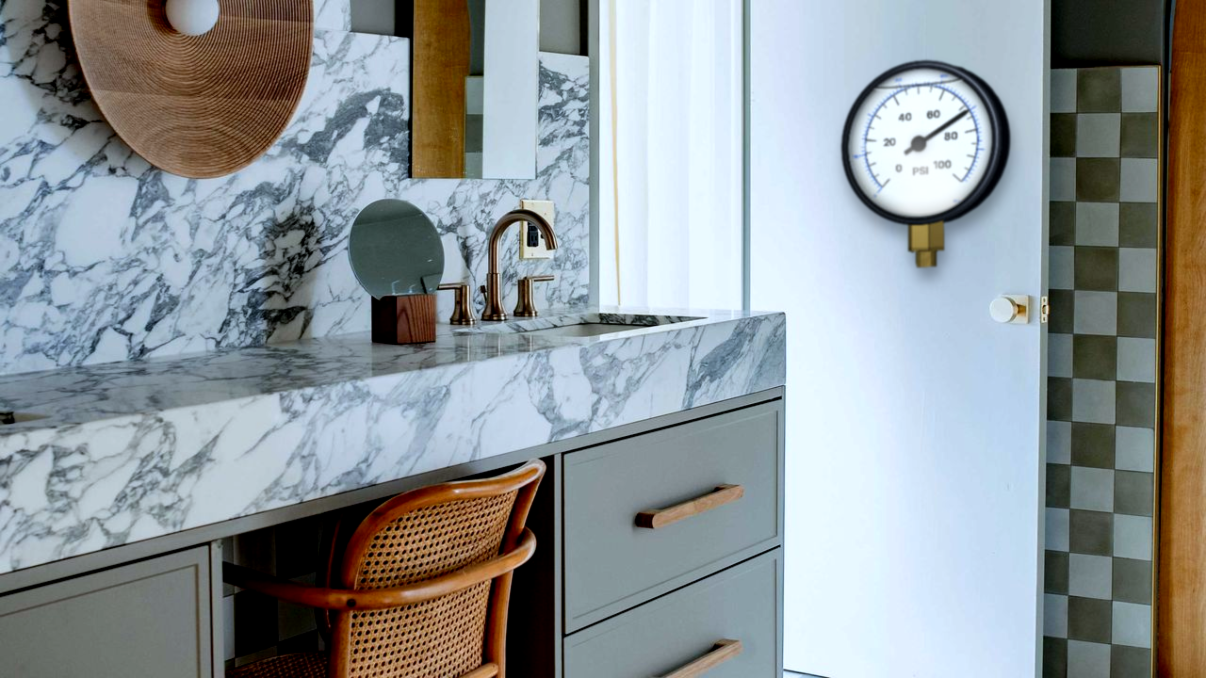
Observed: 72.5 psi
